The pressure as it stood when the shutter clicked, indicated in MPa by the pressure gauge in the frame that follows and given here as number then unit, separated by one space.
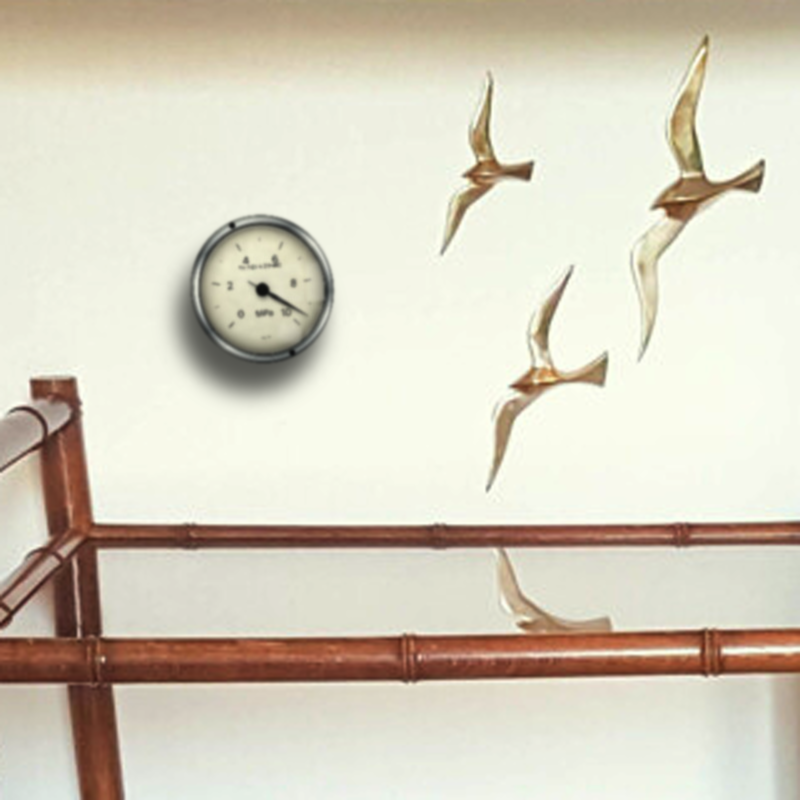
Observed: 9.5 MPa
